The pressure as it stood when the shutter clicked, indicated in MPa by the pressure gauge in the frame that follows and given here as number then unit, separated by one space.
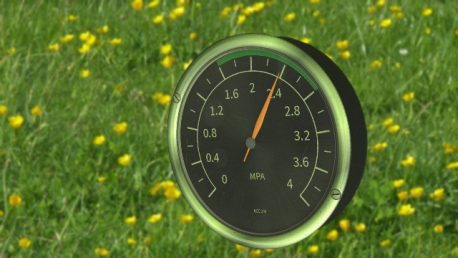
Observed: 2.4 MPa
